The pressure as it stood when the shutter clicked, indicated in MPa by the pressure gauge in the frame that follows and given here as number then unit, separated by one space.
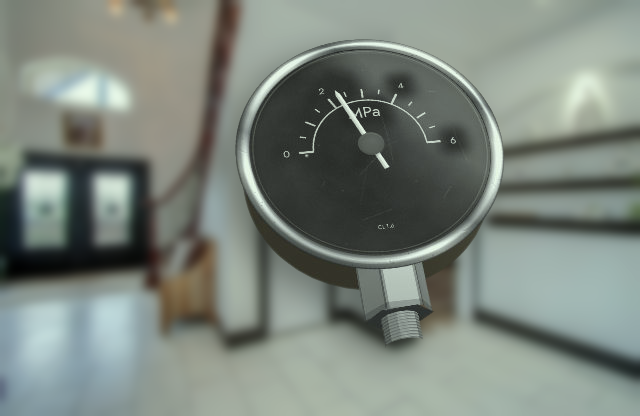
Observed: 2.25 MPa
